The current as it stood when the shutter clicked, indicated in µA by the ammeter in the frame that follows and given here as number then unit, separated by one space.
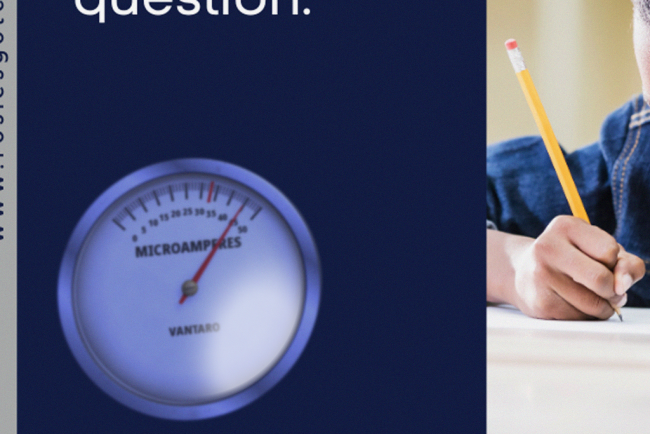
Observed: 45 µA
